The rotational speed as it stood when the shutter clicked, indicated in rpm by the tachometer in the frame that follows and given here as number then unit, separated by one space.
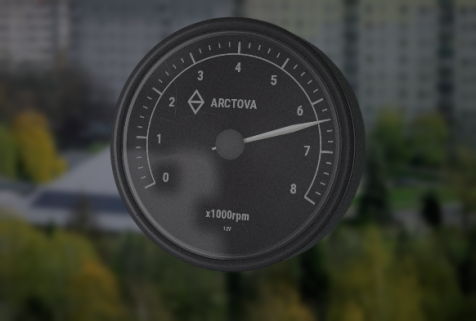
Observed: 6400 rpm
